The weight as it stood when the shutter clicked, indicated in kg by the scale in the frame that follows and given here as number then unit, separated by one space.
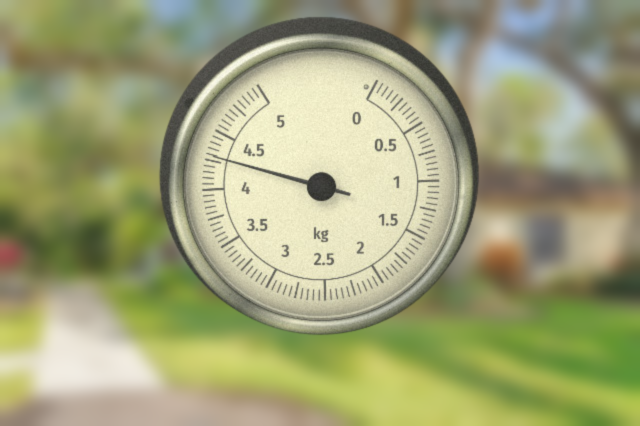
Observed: 4.3 kg
